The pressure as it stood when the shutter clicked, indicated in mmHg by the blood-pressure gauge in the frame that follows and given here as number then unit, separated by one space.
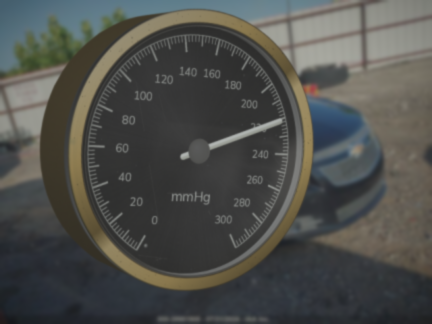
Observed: 220 mmHg
